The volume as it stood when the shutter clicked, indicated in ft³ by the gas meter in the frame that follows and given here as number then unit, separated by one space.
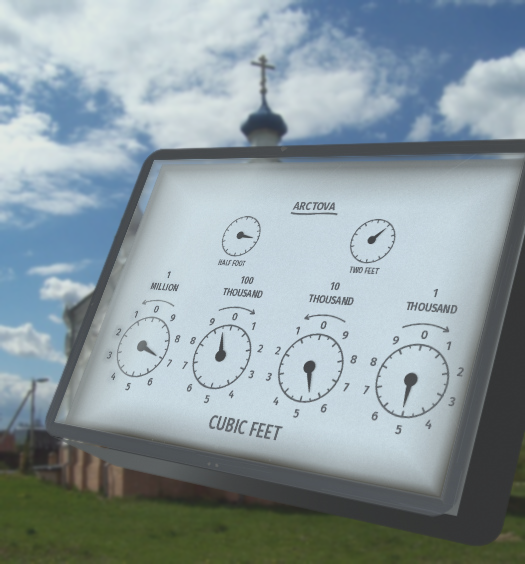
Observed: 695500 ft³
